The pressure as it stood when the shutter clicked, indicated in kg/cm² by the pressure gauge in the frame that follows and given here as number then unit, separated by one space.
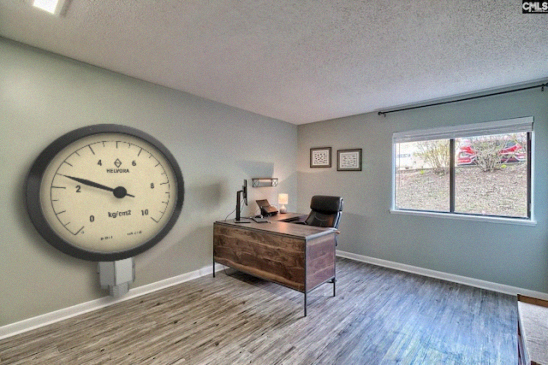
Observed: 2.5 kg/cm²
